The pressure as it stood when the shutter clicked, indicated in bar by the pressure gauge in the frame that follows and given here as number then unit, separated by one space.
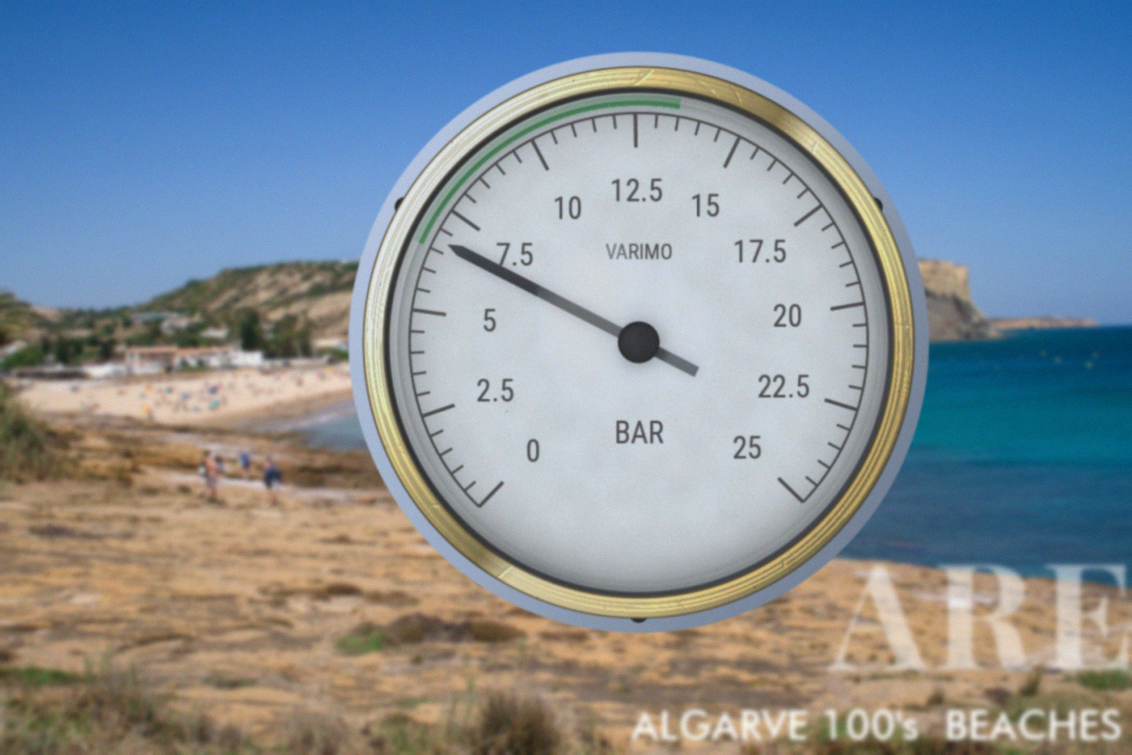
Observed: 6.75 bar
